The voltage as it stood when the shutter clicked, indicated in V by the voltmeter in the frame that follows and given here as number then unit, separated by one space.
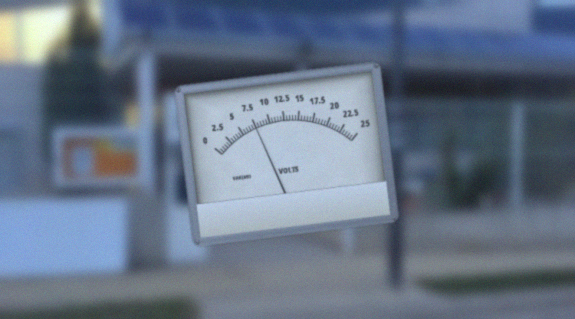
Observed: 7.5 V
